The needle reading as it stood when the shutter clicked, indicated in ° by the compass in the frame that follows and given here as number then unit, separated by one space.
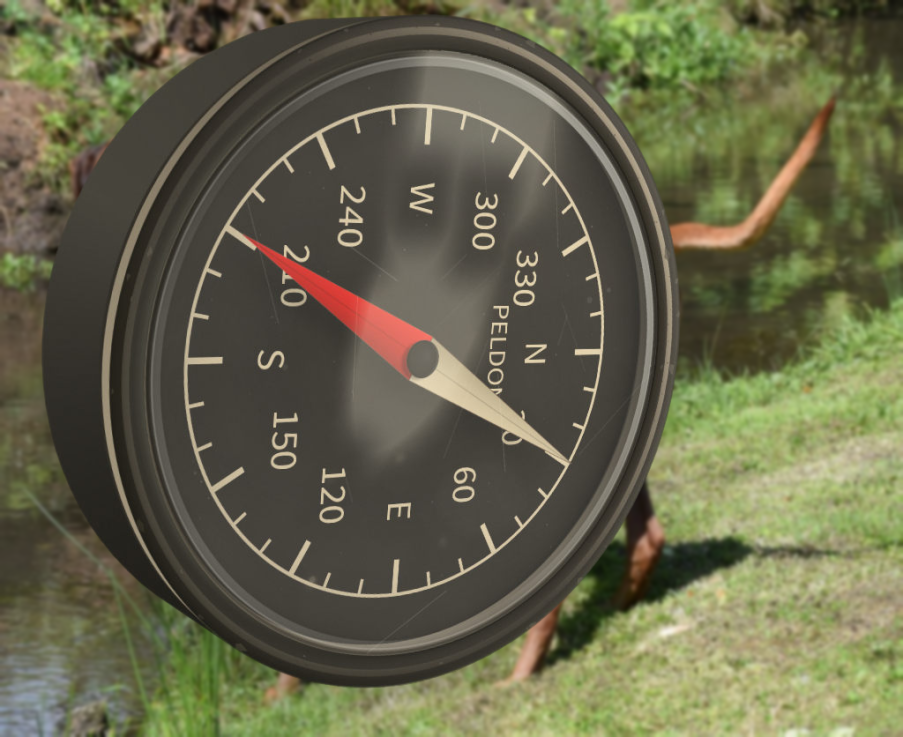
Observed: 210 °
